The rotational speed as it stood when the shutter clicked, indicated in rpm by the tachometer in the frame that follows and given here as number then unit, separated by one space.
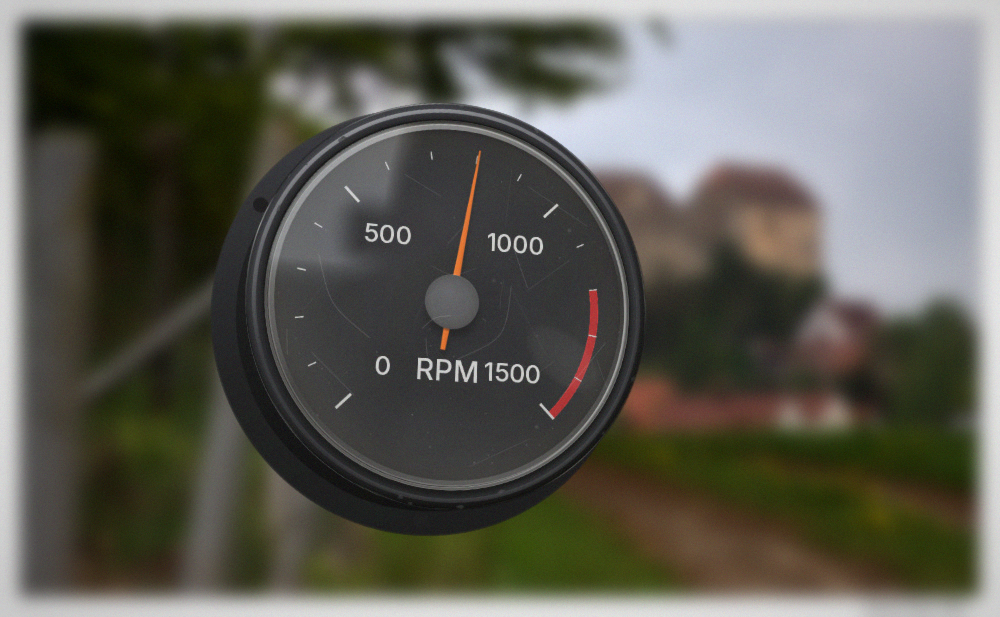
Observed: 800 rpm
